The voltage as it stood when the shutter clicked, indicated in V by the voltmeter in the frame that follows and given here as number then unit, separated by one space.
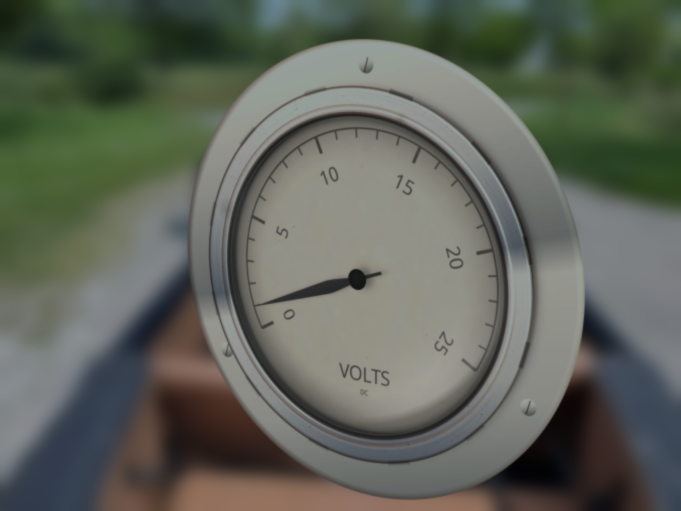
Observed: 1 V
